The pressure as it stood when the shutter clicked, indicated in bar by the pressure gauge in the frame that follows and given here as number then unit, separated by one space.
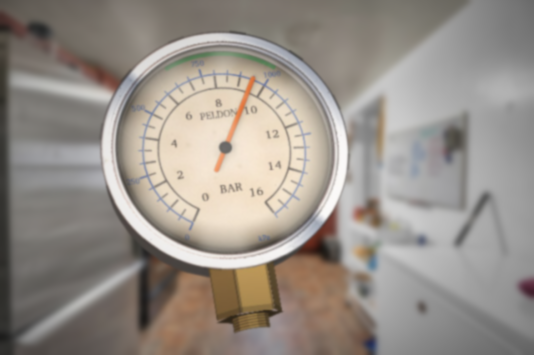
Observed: 9.5 bar
